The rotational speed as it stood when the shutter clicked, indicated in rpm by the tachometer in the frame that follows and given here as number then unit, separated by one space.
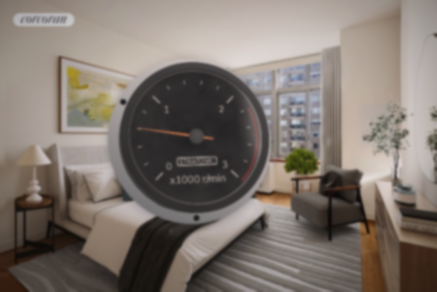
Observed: 600 rpm
